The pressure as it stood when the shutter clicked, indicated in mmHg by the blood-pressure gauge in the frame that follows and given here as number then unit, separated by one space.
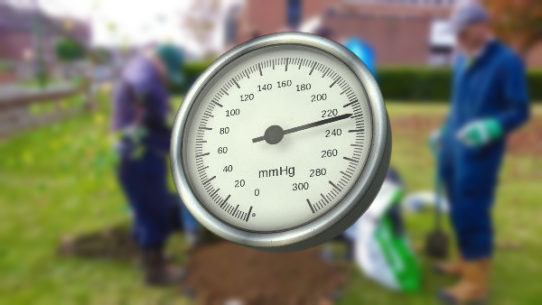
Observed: 230 mmHg
